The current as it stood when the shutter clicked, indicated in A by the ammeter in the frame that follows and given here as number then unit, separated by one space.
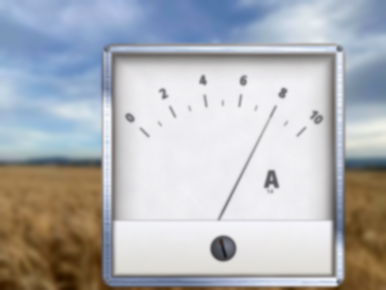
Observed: 8 A
